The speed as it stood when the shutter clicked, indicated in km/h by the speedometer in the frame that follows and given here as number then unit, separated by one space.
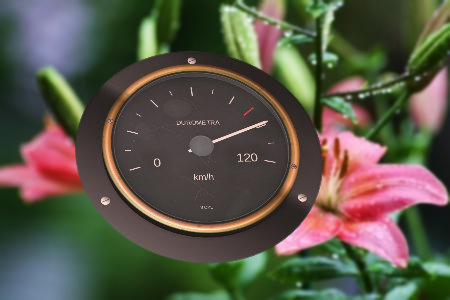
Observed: 100 km/h
